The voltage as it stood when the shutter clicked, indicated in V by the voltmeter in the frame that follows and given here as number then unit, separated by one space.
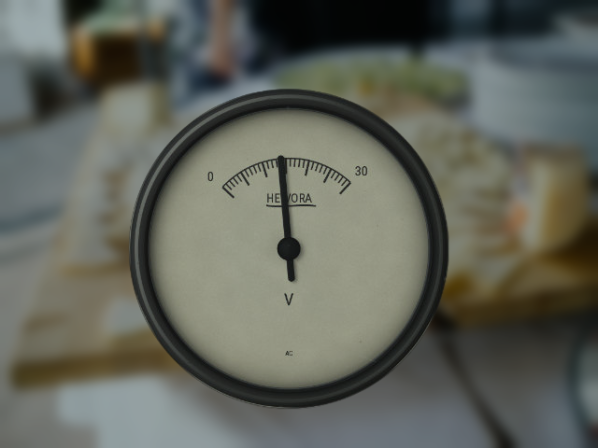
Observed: 14 V
